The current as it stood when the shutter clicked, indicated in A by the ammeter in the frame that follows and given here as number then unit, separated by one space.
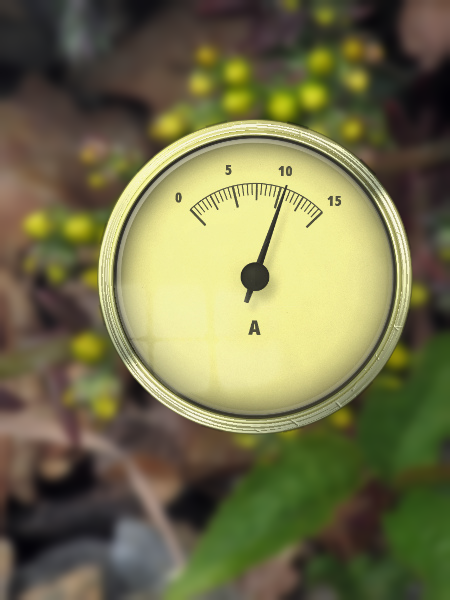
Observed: 10.5 A
